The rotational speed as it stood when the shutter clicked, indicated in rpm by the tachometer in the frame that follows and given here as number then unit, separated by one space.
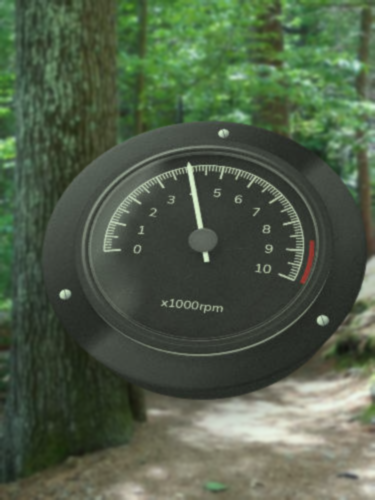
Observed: 4000 rpm
